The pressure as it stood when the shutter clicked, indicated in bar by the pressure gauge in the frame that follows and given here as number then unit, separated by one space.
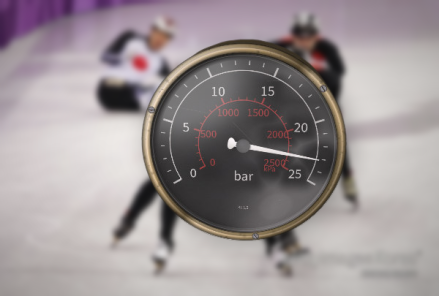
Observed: 23 bar
